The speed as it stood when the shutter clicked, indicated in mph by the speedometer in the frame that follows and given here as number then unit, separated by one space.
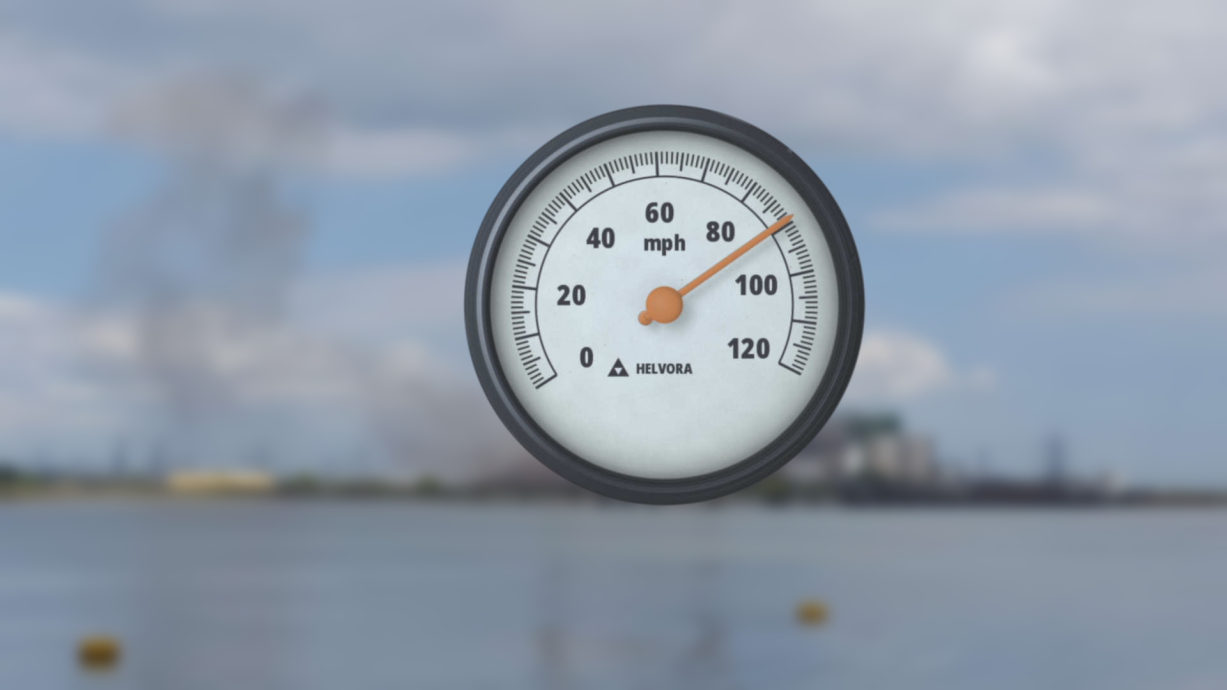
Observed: 89 mph
